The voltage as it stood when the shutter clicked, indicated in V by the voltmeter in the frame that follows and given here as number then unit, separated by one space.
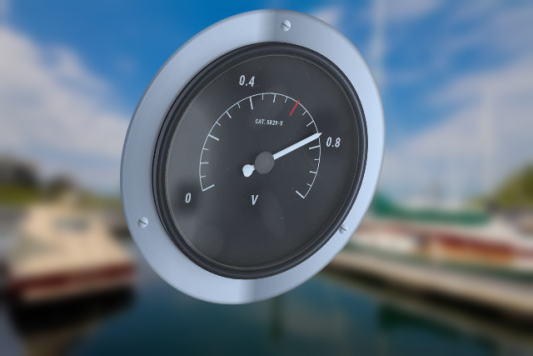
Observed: 0.75 V
